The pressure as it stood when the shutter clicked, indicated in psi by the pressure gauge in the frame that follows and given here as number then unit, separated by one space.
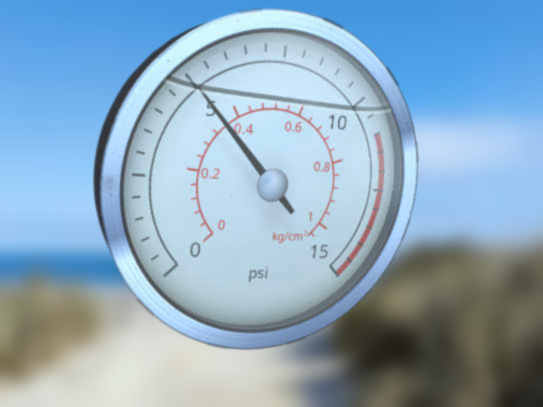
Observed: 5 psi
